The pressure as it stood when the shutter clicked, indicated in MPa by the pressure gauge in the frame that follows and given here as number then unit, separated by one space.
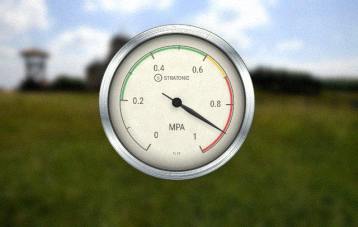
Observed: 0.9 MPa
